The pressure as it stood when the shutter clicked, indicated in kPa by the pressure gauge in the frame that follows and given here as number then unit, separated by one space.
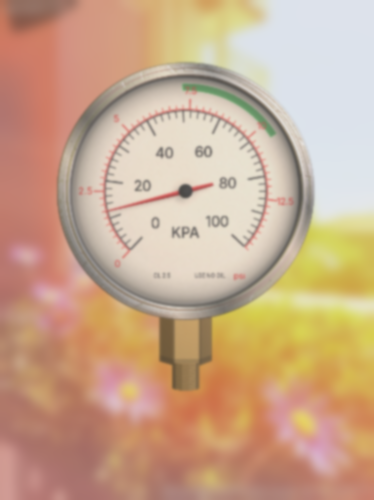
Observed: 12 kPa
